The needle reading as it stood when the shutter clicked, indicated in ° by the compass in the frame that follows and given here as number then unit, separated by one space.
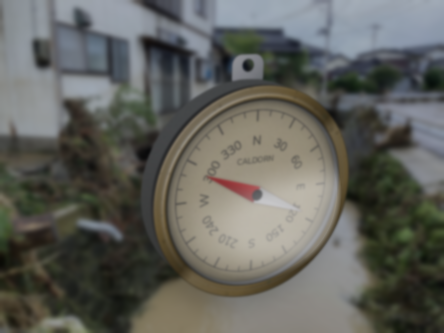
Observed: 295 °
